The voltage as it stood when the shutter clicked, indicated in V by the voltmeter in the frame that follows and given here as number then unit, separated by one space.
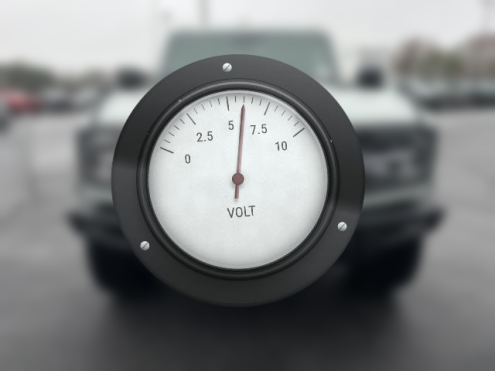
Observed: 6 V
